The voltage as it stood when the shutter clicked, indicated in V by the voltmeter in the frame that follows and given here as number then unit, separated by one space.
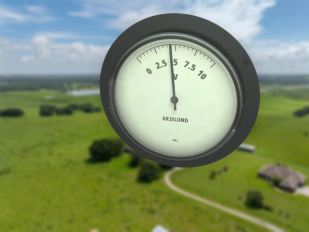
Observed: 4.5 V
